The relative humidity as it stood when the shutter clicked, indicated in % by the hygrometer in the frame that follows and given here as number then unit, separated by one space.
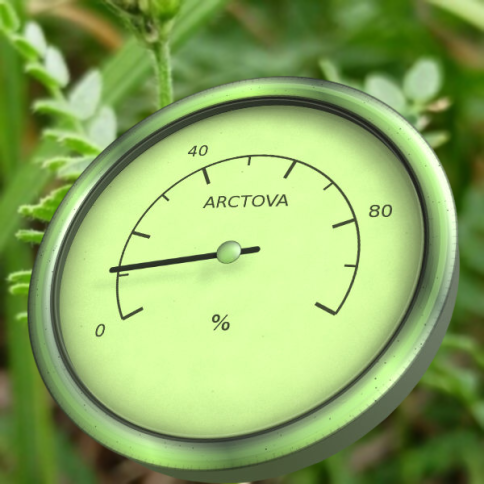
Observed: 10 %
